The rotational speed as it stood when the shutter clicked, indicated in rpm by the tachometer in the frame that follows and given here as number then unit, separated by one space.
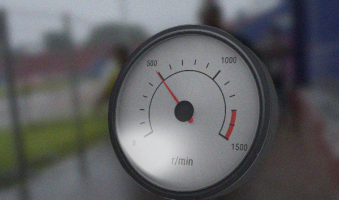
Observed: 500 rpm
